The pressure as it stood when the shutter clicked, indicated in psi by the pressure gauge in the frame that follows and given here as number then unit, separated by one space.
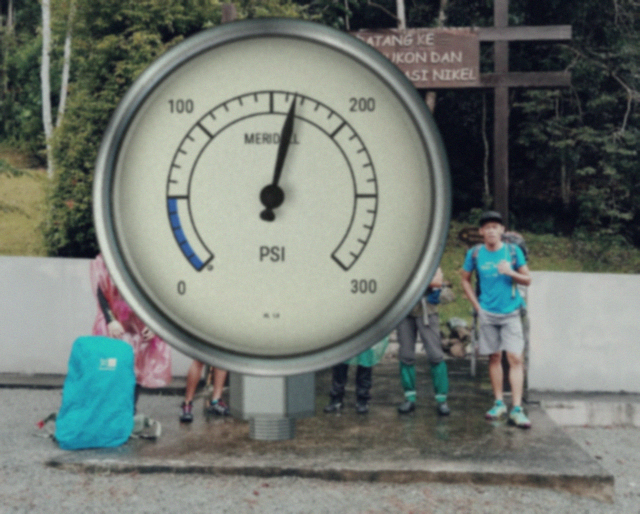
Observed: 165 psi
